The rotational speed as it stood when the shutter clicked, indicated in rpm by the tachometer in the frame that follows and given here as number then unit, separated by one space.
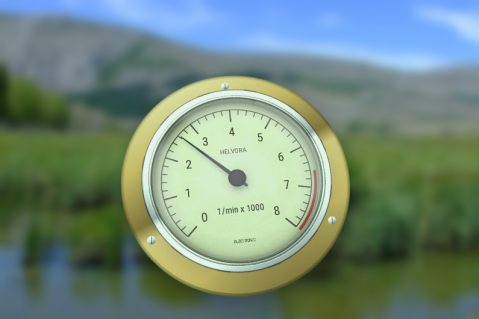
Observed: 2600 rpm
